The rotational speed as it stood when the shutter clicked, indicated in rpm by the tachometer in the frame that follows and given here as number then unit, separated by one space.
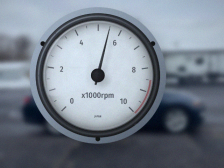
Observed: 5500 rpm
